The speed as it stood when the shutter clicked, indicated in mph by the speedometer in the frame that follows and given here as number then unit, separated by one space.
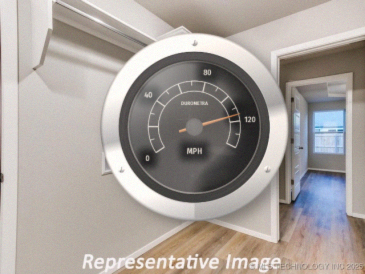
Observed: 115 mph
